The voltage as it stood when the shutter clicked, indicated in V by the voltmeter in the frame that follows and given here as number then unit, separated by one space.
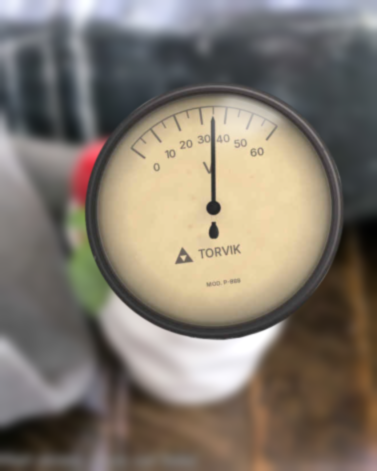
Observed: 35 V
